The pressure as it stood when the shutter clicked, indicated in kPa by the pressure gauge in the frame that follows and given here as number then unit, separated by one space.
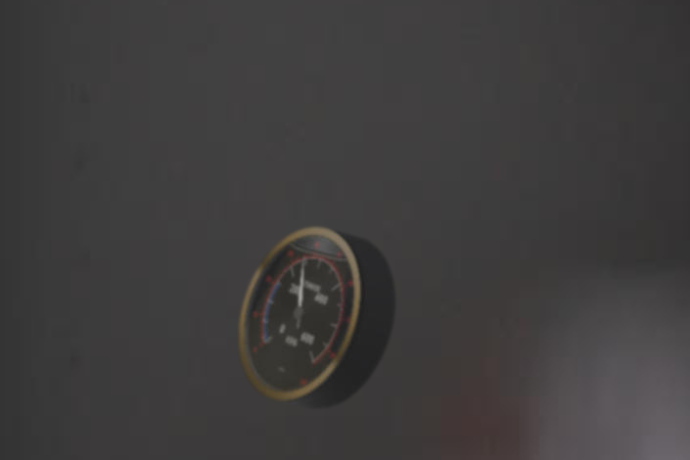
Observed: 250 kPa
